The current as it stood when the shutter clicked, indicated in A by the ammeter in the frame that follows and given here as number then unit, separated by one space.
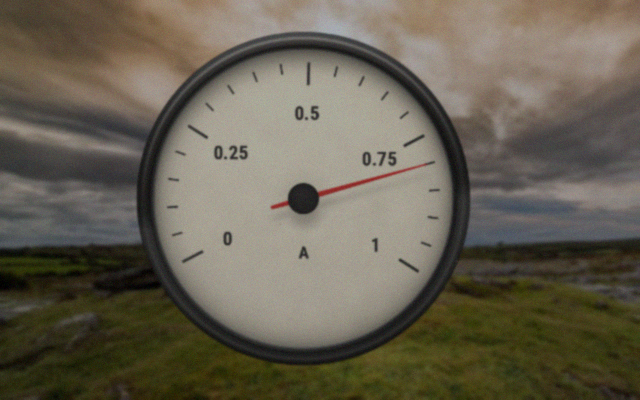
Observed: 0.8 A
